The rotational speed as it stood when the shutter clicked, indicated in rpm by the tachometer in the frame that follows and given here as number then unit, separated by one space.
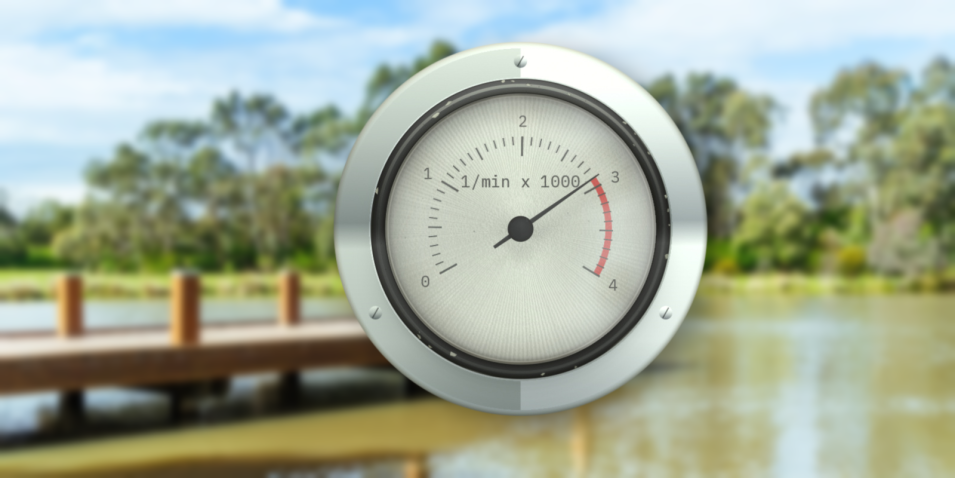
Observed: 2900 rpm
